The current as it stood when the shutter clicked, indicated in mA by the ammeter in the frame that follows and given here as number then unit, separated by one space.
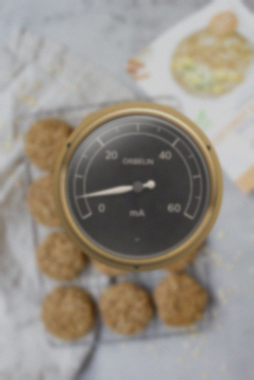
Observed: 5 mA
